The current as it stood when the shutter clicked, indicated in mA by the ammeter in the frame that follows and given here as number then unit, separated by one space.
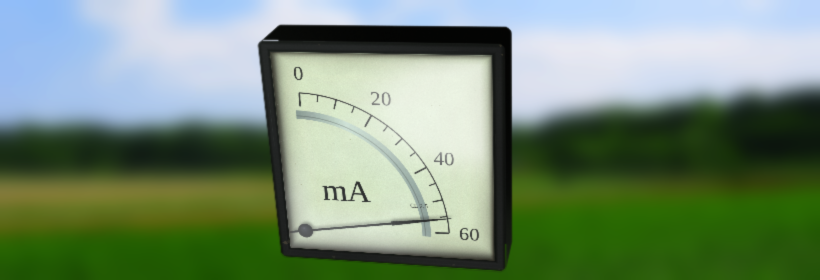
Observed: 55 mA
